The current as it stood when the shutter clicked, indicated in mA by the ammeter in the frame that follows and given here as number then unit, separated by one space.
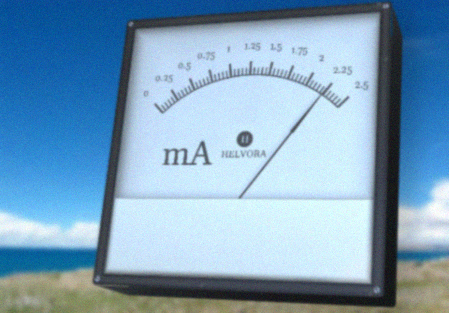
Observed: 2.25 mA
